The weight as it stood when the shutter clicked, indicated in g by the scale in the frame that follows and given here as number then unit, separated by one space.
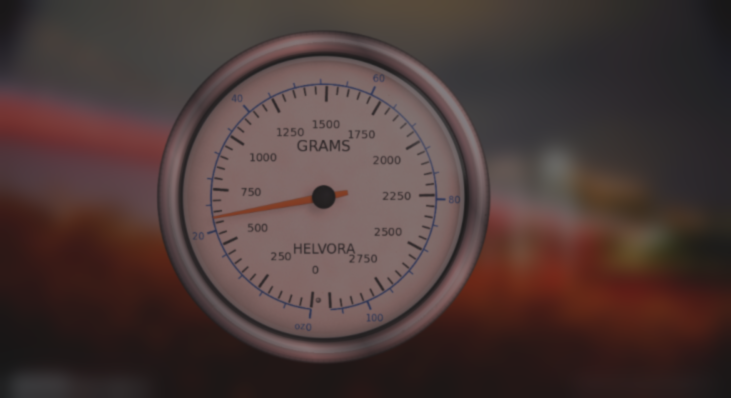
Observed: 625 g
